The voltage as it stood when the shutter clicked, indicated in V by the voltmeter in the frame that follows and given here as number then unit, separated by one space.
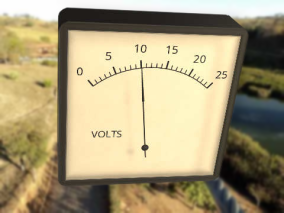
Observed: 10 V
